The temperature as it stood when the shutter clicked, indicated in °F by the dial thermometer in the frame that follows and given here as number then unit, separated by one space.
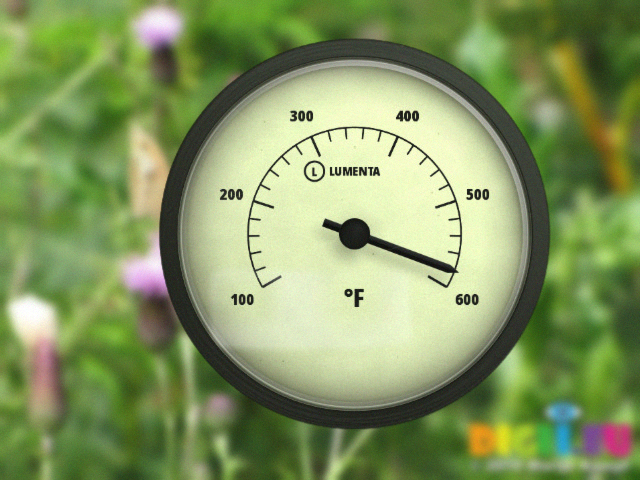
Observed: 580 °F
